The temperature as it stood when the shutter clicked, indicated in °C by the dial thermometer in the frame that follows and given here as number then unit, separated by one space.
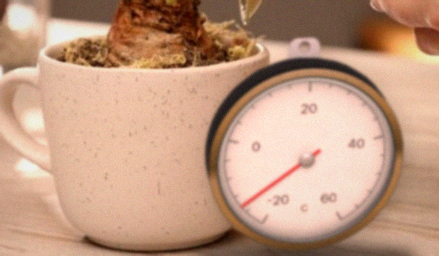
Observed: -14 °C
